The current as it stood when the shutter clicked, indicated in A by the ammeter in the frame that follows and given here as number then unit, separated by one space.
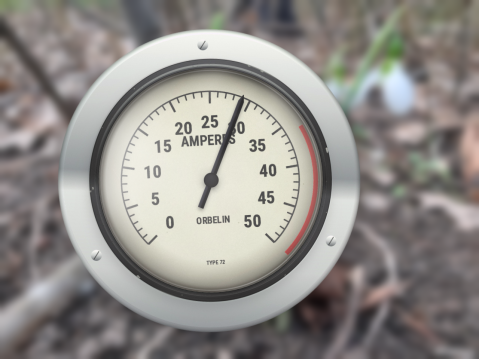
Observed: 29 A
